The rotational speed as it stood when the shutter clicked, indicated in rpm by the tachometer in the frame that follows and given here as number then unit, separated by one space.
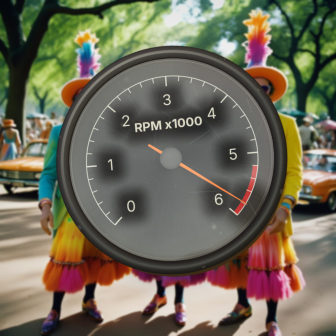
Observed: 5800 rpm
